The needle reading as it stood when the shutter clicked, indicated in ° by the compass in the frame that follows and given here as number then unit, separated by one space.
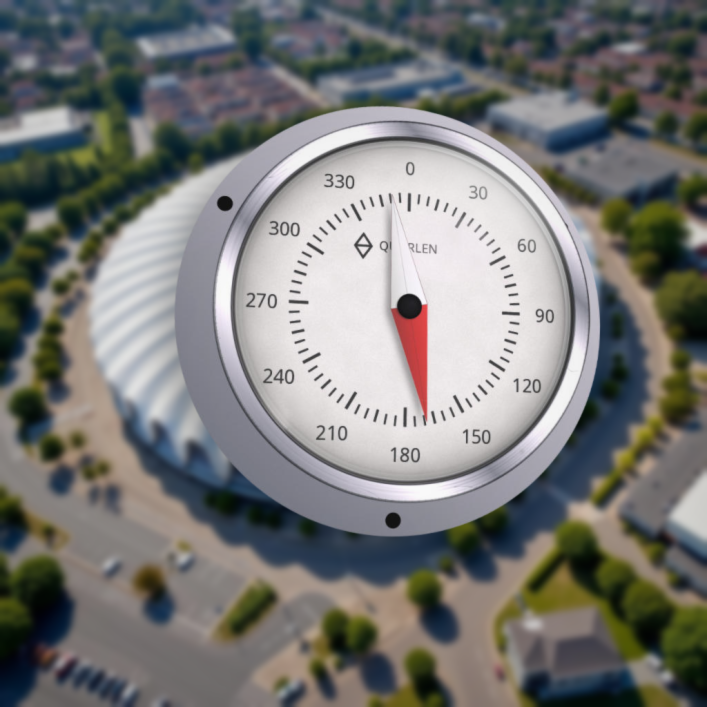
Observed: 170 °
